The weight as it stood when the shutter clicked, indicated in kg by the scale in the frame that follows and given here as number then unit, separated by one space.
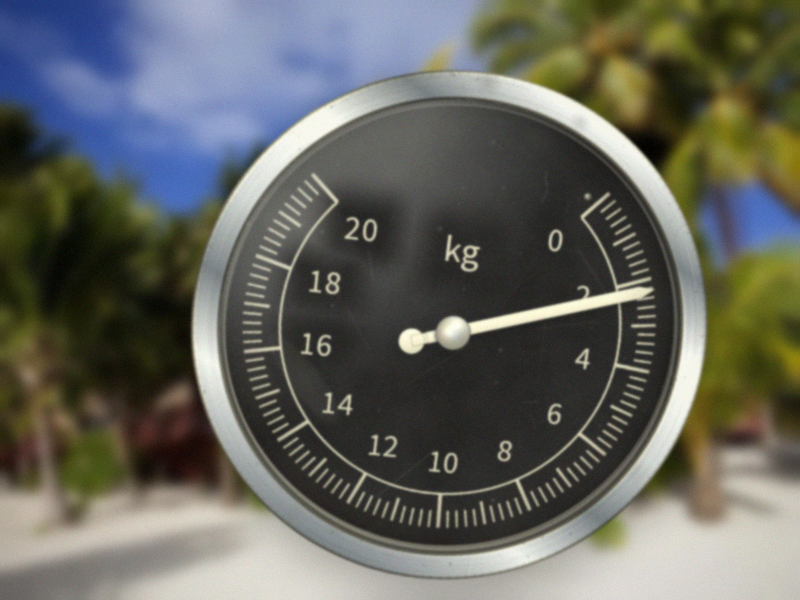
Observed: 2.2 kg
